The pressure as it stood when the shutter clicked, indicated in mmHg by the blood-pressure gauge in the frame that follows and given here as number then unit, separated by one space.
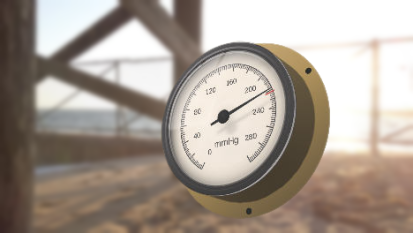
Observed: 220 mmHg
